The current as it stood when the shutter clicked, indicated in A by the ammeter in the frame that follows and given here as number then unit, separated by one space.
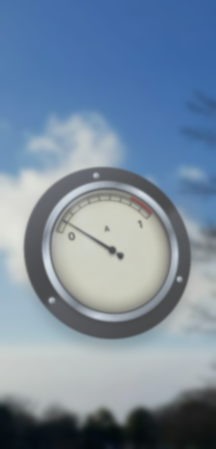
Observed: 0.1 A
